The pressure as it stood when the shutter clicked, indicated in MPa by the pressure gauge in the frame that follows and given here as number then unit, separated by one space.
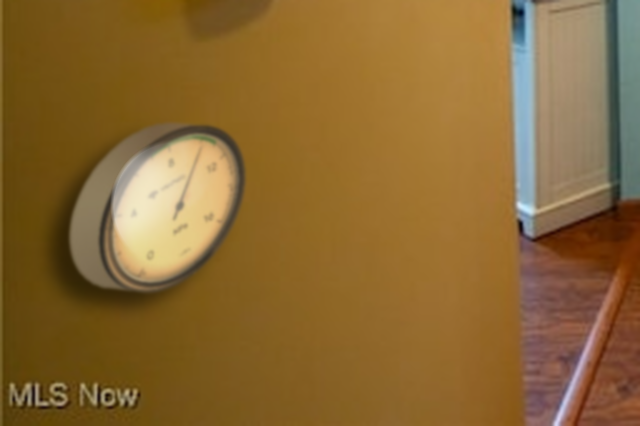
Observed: 10 MPa
